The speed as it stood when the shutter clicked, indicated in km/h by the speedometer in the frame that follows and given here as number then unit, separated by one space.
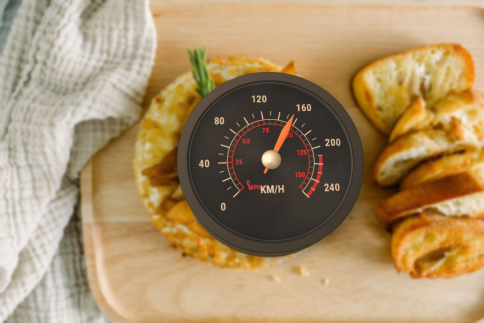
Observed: 155 km/h
